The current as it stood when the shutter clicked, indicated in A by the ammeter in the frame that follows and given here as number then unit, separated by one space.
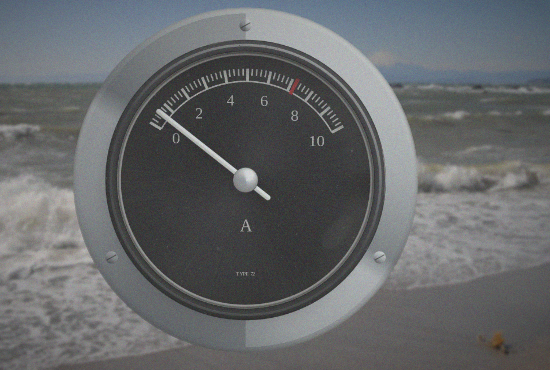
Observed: 0.6 A
